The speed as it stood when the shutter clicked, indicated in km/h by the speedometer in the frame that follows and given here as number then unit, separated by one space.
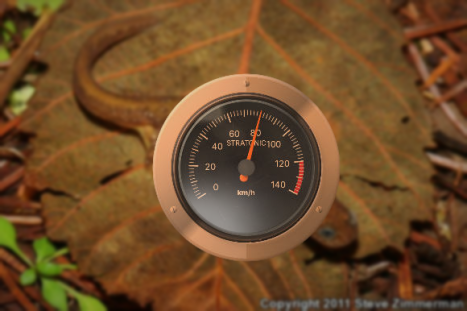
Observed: 80 km/h
